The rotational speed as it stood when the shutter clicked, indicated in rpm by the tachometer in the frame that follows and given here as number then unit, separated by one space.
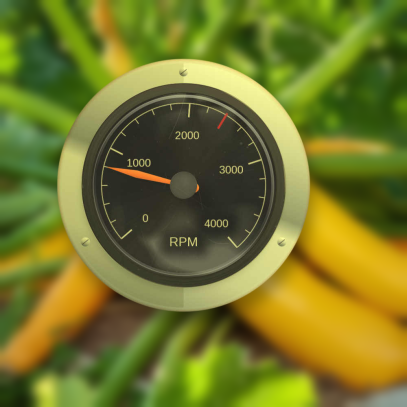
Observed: 800 rpm
